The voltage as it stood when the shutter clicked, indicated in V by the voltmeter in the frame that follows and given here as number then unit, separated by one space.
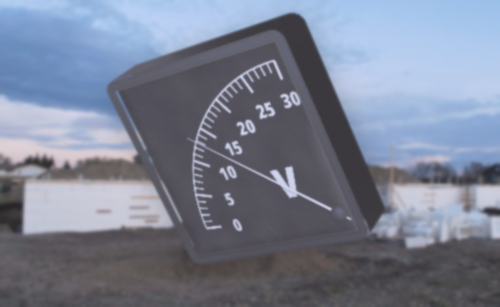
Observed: 13 V
